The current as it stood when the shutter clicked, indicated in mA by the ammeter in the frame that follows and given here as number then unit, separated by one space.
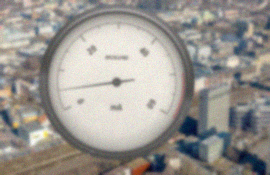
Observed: 5 mA
